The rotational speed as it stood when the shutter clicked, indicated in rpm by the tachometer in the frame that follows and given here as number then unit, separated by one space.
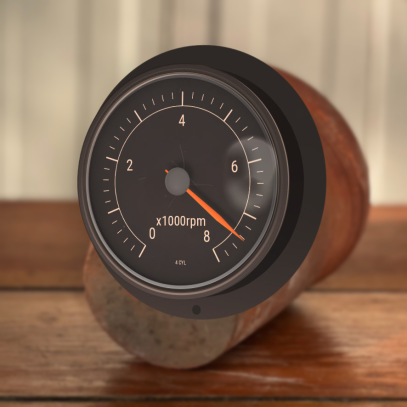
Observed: 7400 rpm
